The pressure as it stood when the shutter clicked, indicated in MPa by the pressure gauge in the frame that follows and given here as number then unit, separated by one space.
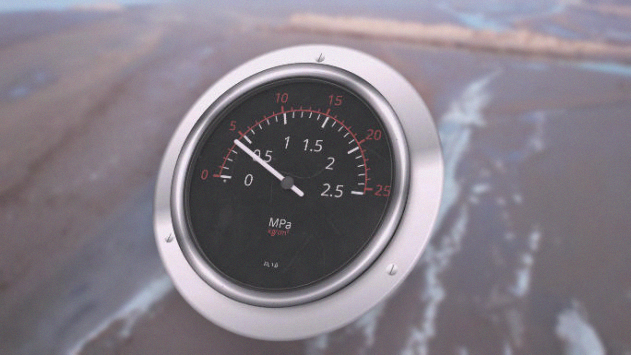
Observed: 0.4 MPa
